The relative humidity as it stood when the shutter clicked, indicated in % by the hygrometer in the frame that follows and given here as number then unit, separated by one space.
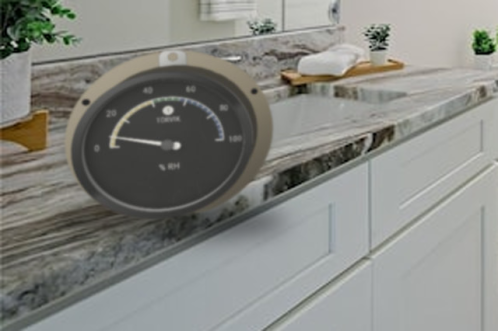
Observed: 8 %
